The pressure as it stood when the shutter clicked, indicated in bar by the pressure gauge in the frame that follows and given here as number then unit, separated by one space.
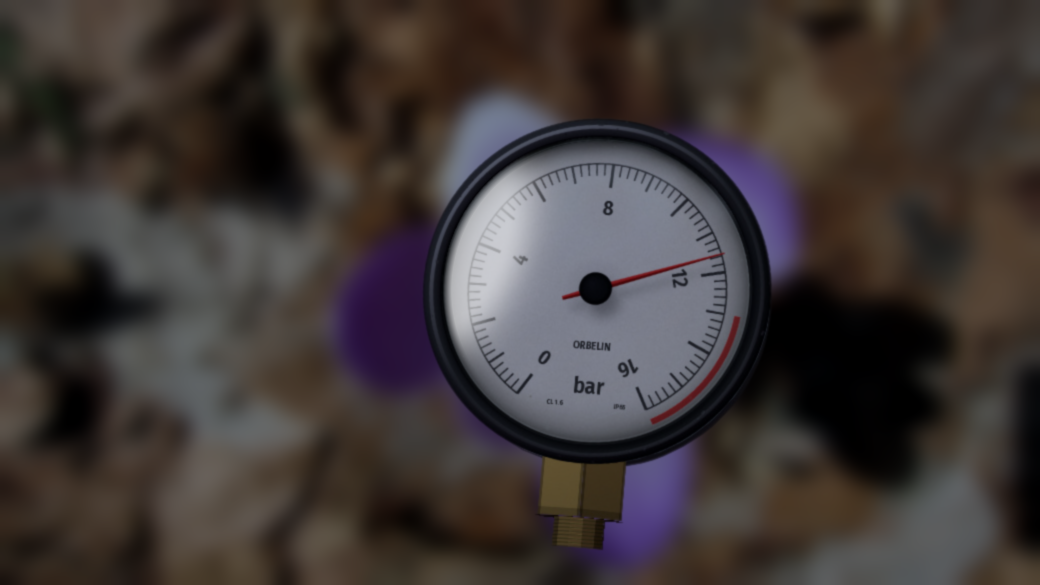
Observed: 11.6 bar
